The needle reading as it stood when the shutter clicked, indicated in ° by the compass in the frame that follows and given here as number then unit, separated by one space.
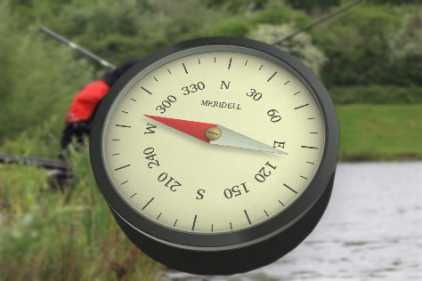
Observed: 280 °
